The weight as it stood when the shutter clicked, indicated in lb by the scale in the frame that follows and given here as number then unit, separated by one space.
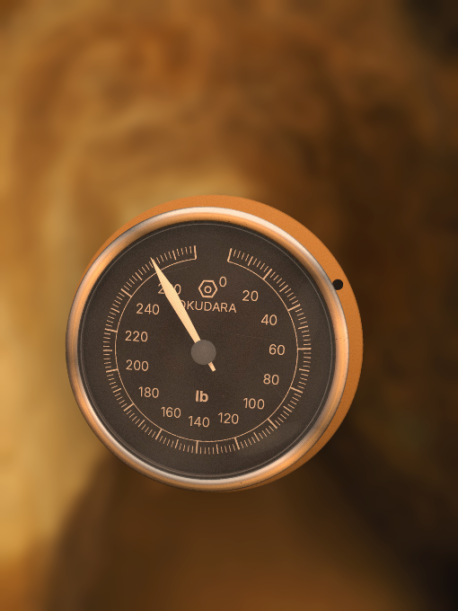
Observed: 260 lb
